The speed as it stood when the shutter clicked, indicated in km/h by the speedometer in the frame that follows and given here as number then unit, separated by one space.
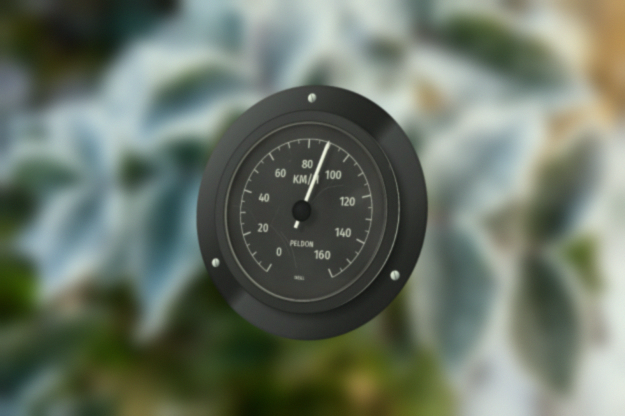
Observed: 90 km/h
